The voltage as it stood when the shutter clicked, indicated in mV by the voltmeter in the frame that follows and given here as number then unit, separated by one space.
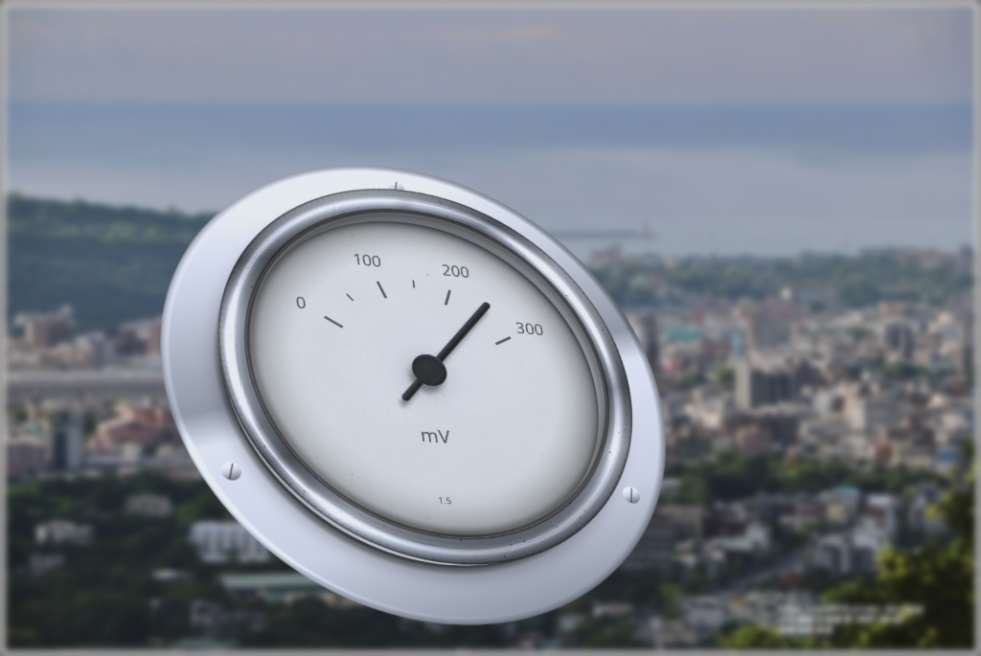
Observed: 250 mV
